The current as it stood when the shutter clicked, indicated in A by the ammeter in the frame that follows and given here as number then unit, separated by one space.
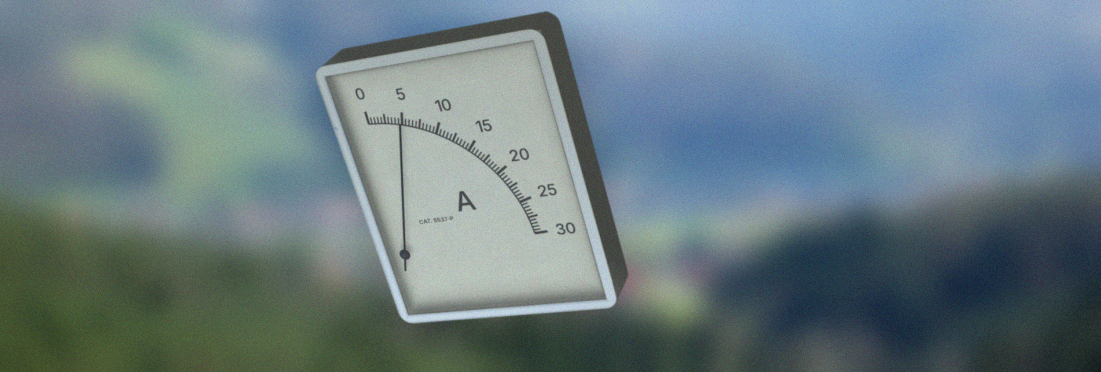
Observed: 5 A
